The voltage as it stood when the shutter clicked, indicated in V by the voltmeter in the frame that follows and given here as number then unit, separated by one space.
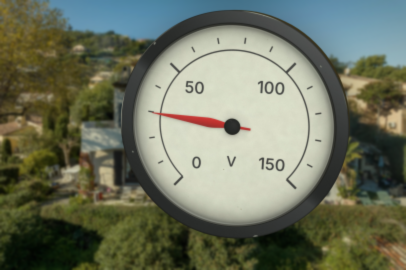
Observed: 30 V
